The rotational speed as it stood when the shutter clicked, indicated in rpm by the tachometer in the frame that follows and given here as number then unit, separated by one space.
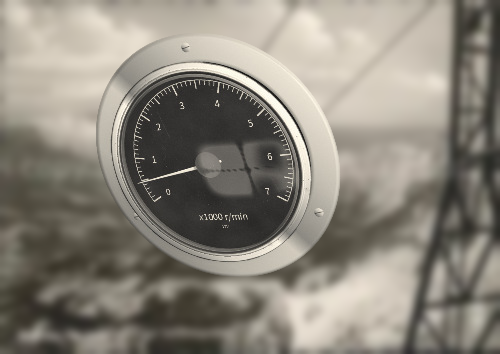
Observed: 500 rpm
